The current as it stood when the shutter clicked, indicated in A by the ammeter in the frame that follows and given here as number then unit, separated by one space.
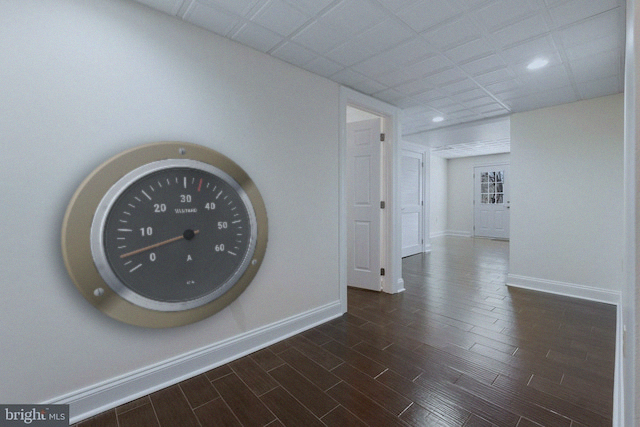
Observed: 4 A
